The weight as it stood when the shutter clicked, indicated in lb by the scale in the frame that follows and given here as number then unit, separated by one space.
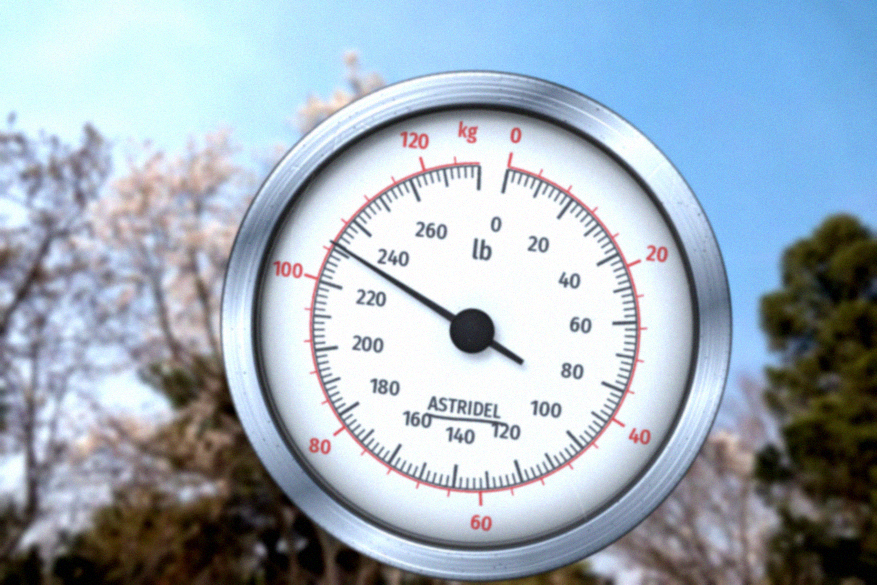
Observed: 232 lb
